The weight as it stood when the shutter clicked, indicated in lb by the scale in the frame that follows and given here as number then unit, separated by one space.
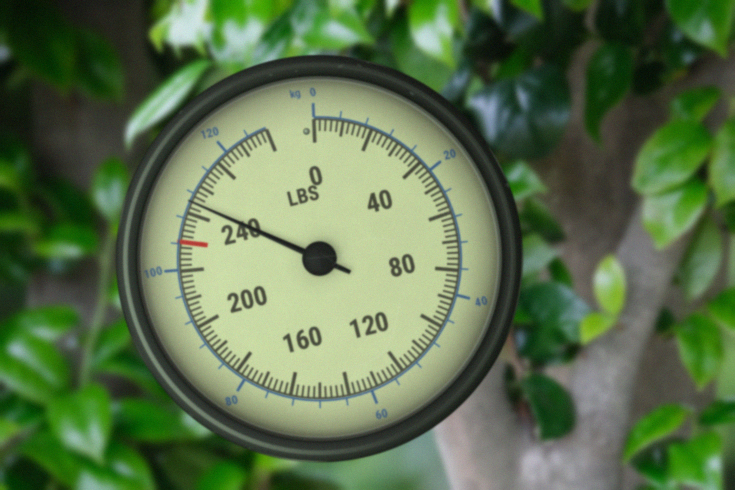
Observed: 244 lb
